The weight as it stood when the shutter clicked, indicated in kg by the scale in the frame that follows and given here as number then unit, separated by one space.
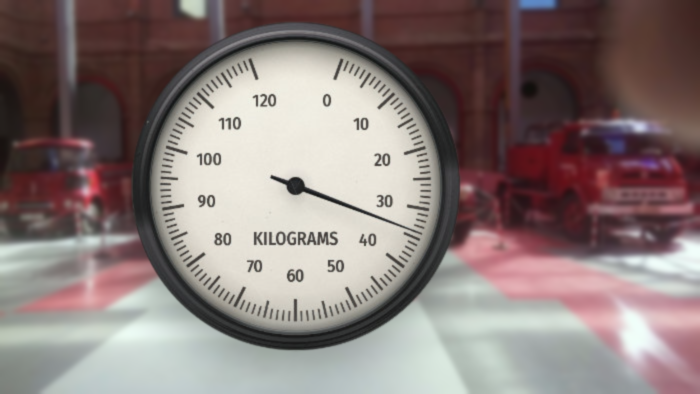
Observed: 34 kg
